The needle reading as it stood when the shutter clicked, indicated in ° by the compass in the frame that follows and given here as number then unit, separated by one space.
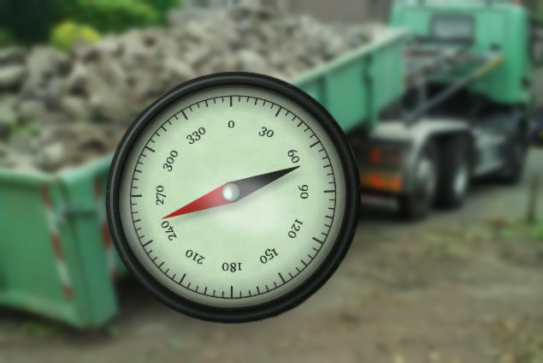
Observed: 250 °
